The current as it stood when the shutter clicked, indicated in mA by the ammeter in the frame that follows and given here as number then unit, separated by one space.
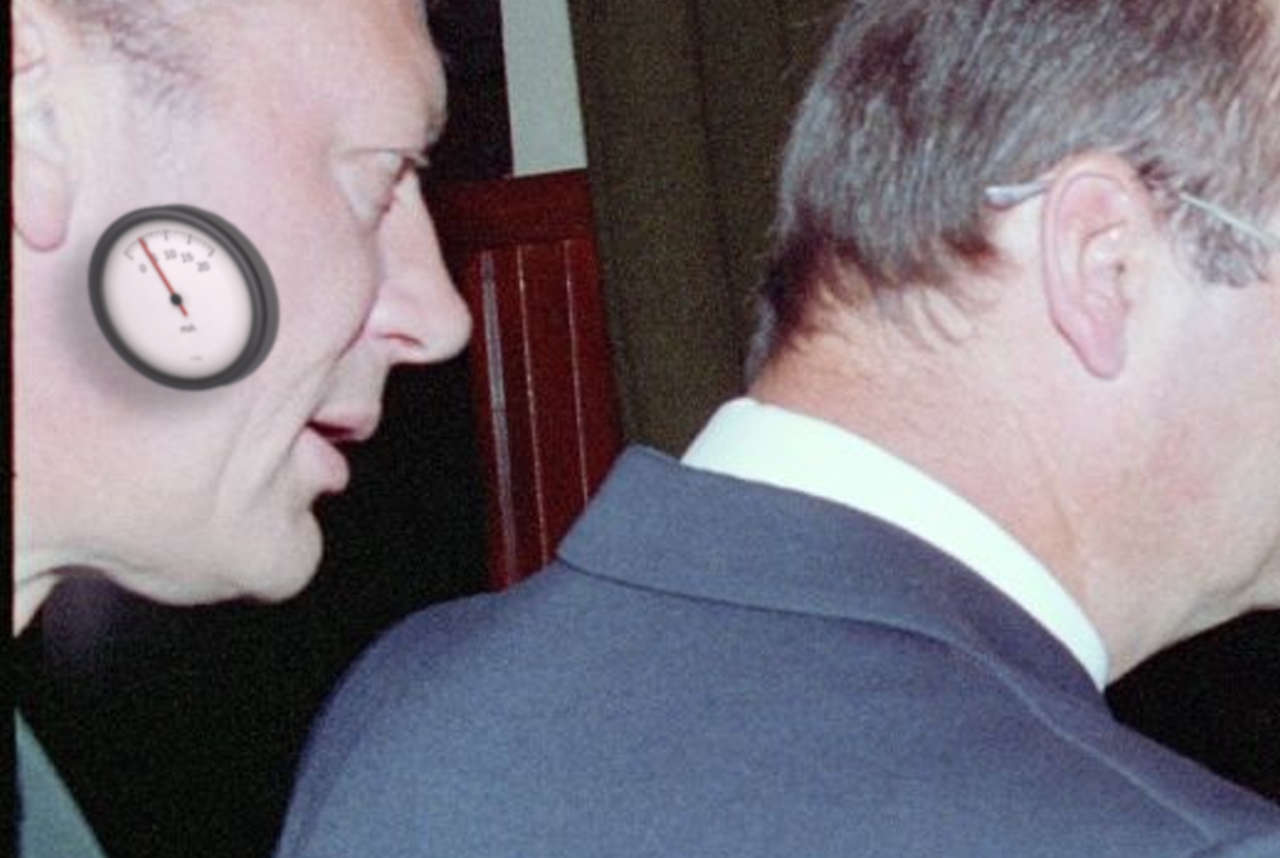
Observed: 5 mA
